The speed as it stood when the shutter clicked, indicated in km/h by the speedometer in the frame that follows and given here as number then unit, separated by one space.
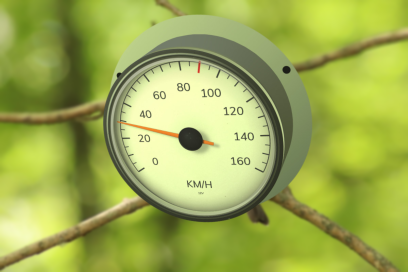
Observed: 30 km/h
